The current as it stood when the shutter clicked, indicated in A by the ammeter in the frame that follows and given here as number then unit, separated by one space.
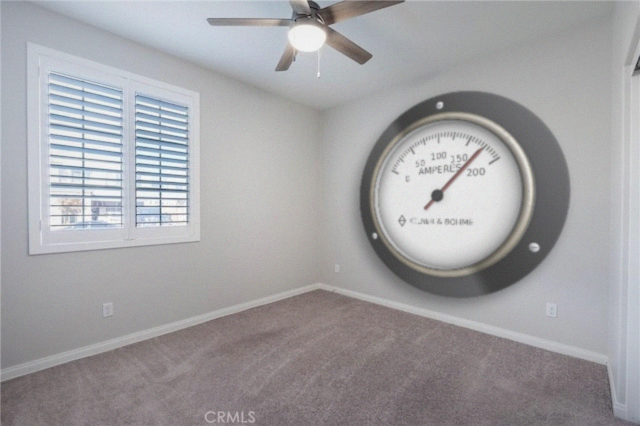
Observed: 175 A
